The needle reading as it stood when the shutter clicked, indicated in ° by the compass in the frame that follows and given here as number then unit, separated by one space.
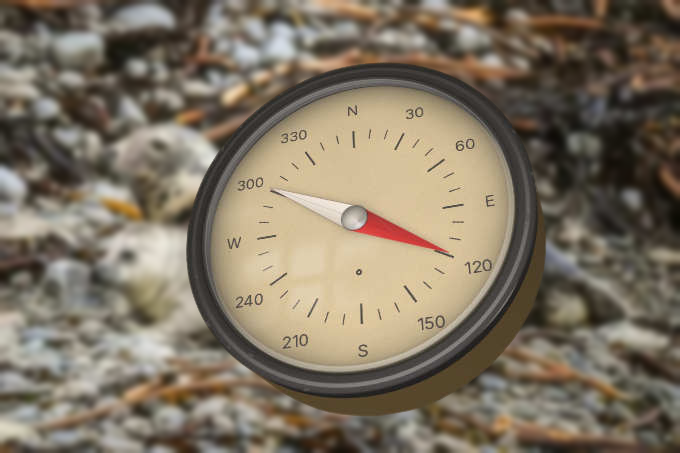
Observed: 120 °
